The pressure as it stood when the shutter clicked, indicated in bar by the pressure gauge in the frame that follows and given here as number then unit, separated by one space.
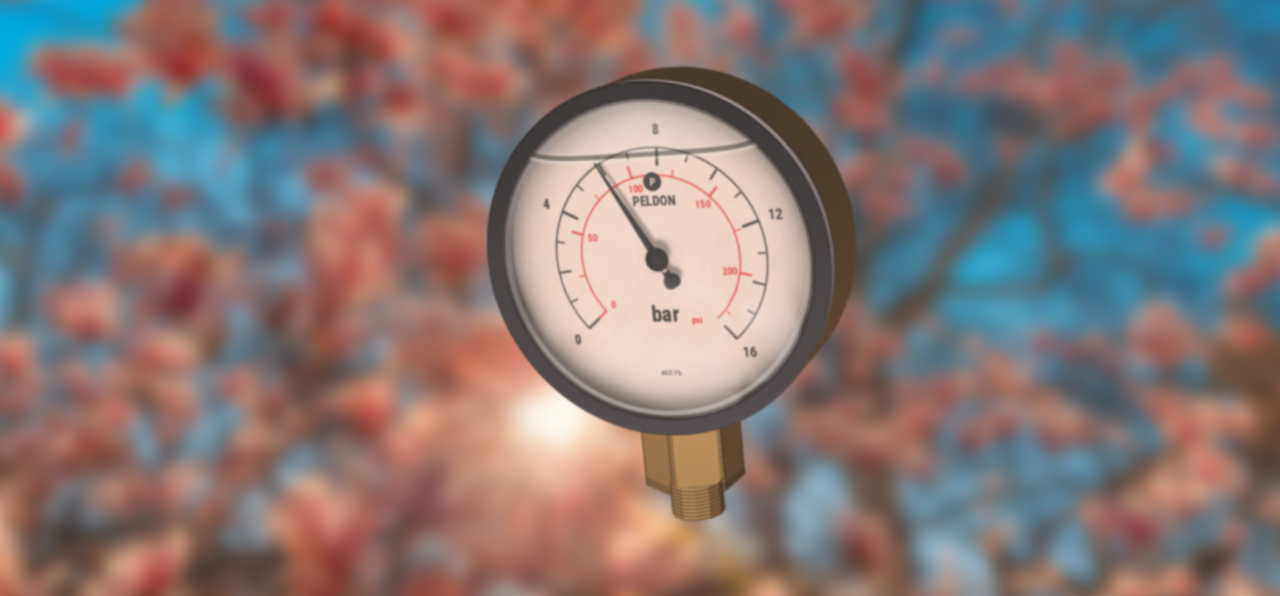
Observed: 6 bar
